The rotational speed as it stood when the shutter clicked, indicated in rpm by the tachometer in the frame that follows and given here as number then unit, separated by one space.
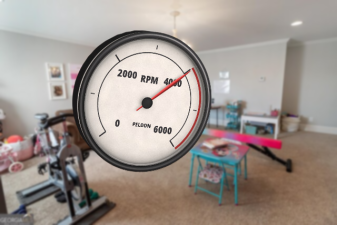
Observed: 4000 rpm
